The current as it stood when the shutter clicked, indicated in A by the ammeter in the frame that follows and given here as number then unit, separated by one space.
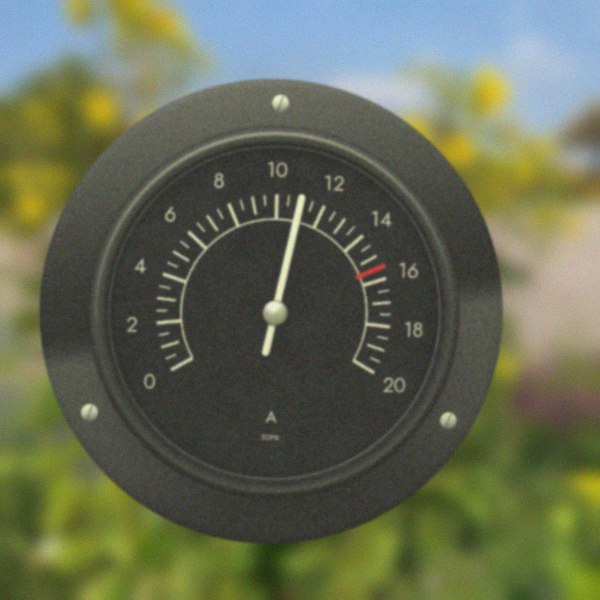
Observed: 11 A
